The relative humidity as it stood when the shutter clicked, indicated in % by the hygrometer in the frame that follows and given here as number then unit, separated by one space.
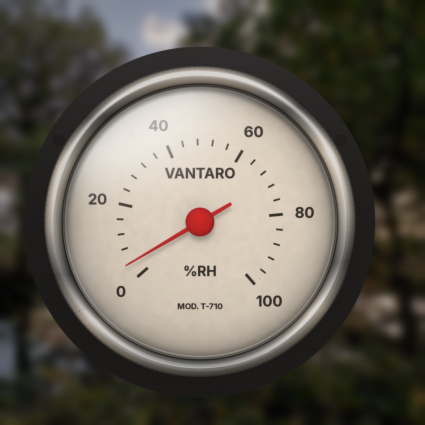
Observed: 4 %
